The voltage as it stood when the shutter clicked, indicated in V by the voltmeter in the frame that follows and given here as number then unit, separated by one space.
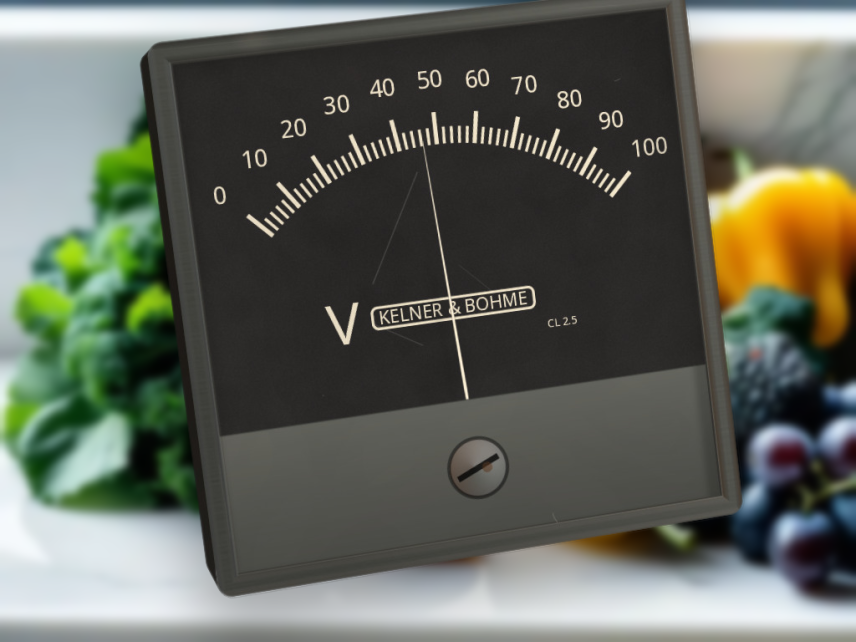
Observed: 46 V
